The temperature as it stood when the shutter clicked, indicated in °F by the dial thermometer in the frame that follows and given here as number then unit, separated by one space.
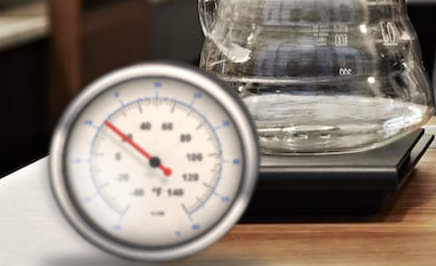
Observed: 20 °F
